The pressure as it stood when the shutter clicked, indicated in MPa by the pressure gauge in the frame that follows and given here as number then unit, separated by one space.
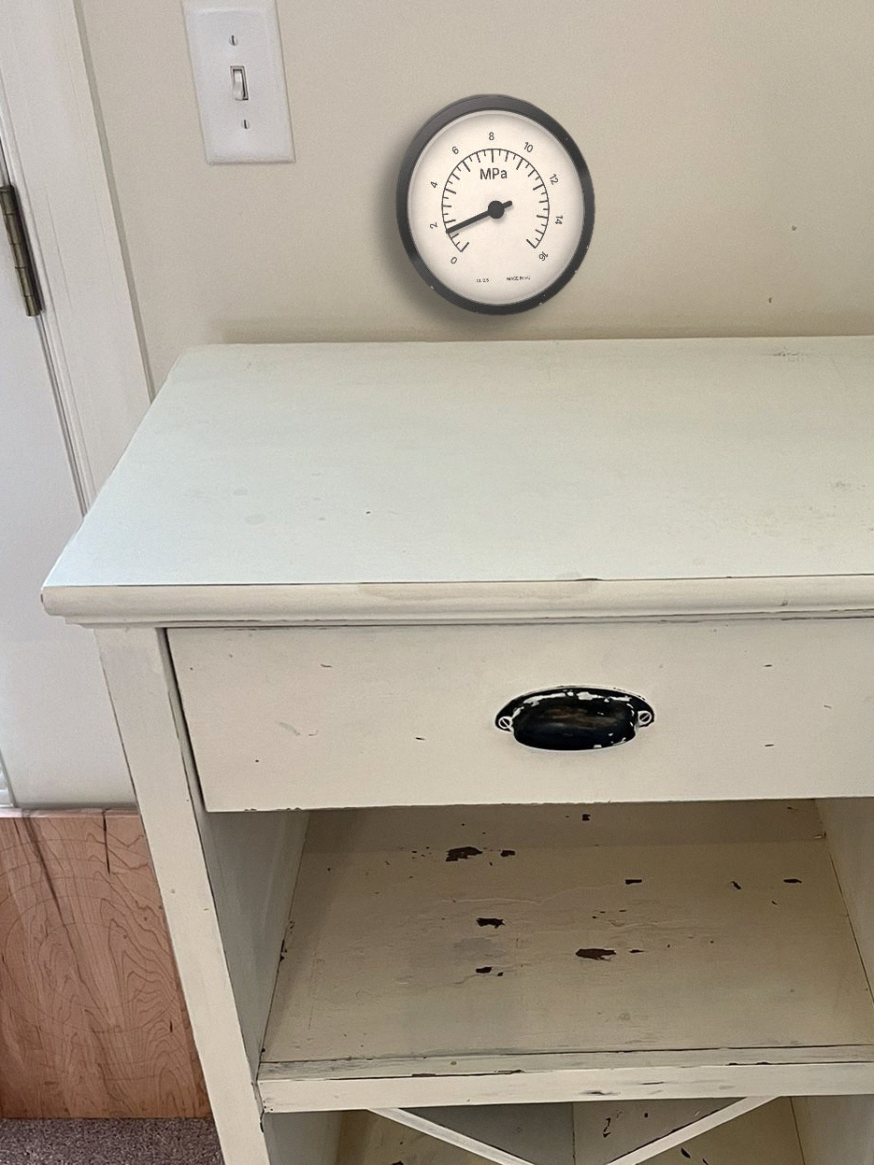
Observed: 1.5 MPa
